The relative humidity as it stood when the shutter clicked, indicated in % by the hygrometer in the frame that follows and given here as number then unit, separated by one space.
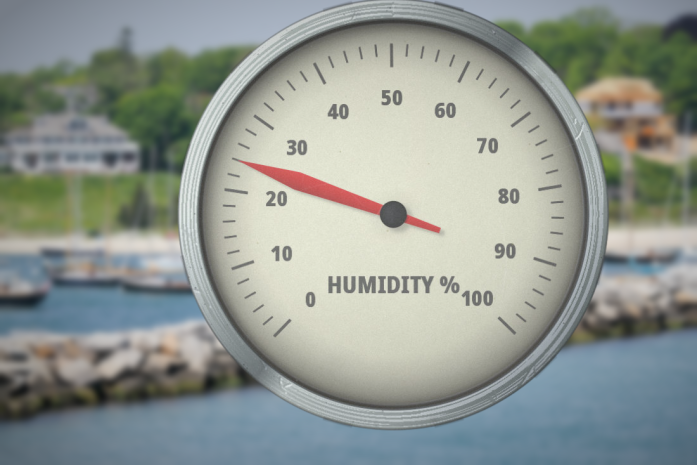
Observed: 24 %
